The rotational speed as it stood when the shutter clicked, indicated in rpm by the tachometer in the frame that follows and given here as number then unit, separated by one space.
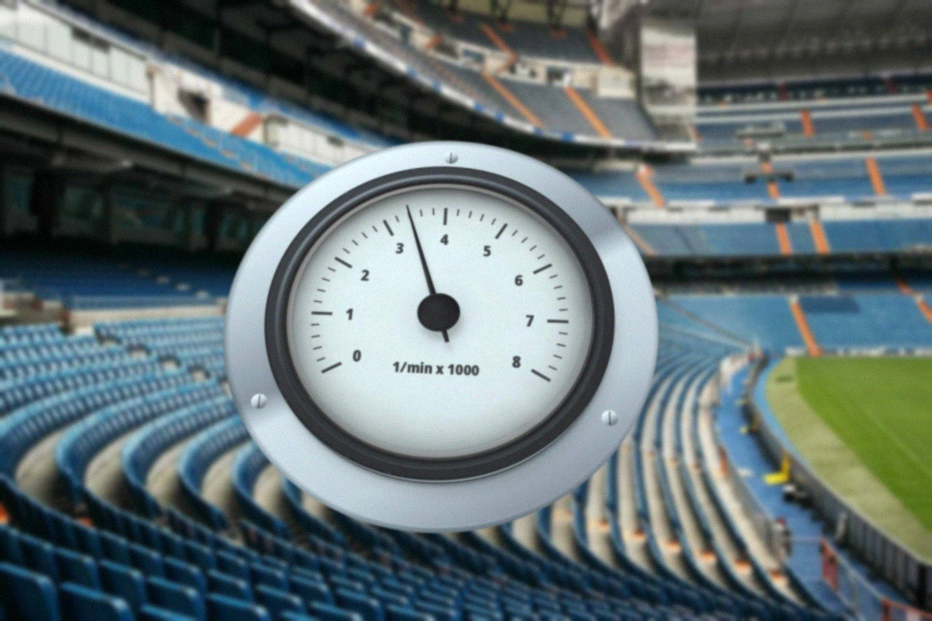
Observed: 3400 rpm
